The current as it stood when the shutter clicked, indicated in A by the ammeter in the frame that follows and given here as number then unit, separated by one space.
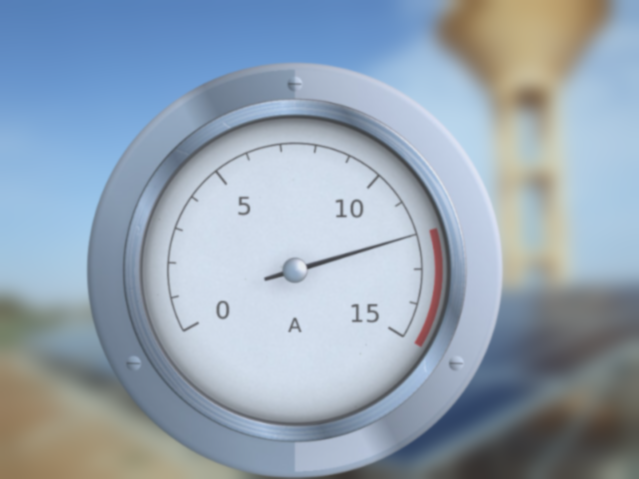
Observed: 12 A
